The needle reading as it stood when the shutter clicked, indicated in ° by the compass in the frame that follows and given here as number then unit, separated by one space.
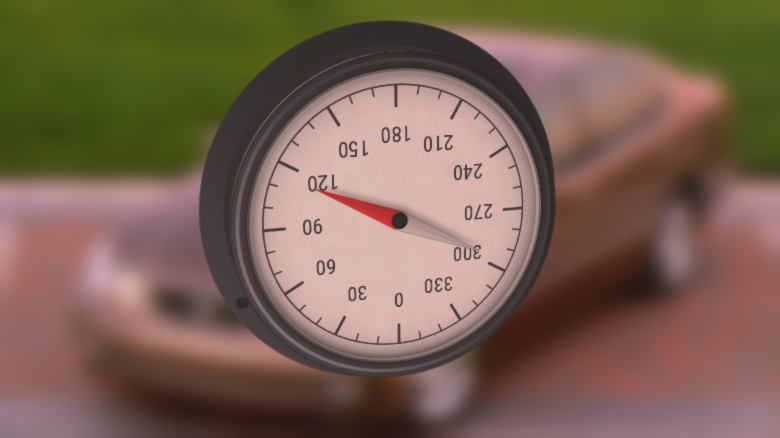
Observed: 115 °
